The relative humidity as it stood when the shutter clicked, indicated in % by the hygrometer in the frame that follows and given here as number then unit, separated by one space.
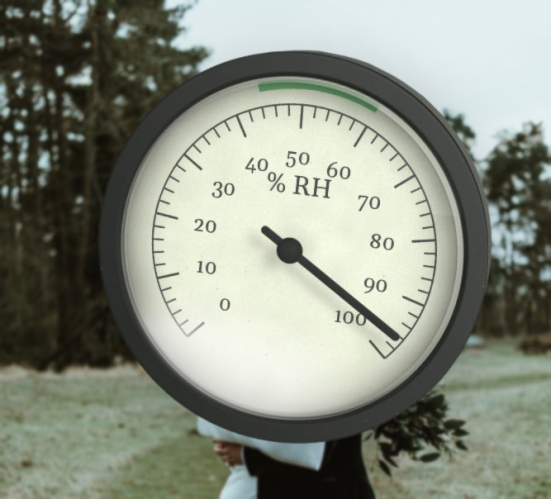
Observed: 96 %
